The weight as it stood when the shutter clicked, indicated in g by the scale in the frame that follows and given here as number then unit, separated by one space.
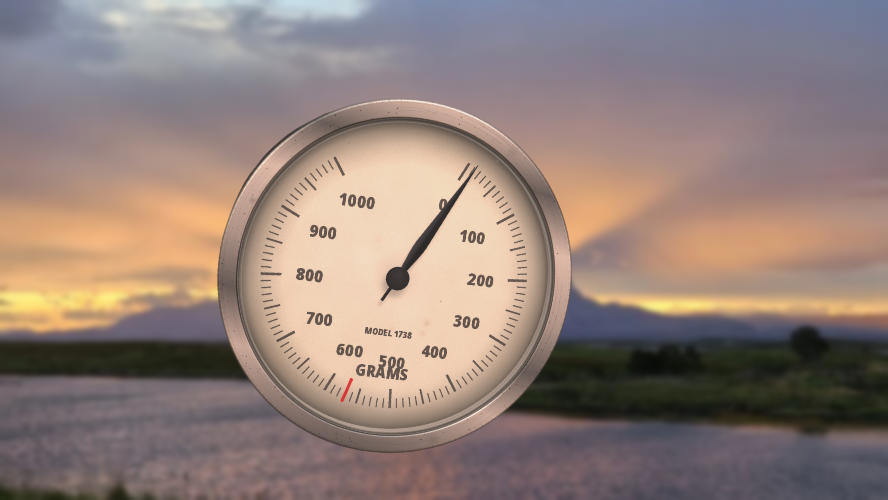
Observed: 10 g
